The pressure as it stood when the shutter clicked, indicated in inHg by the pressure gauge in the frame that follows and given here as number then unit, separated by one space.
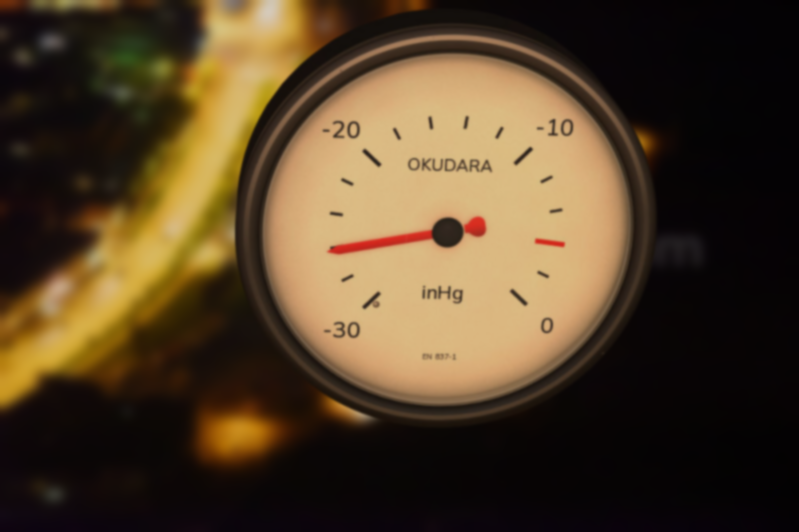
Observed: -26 inHg
